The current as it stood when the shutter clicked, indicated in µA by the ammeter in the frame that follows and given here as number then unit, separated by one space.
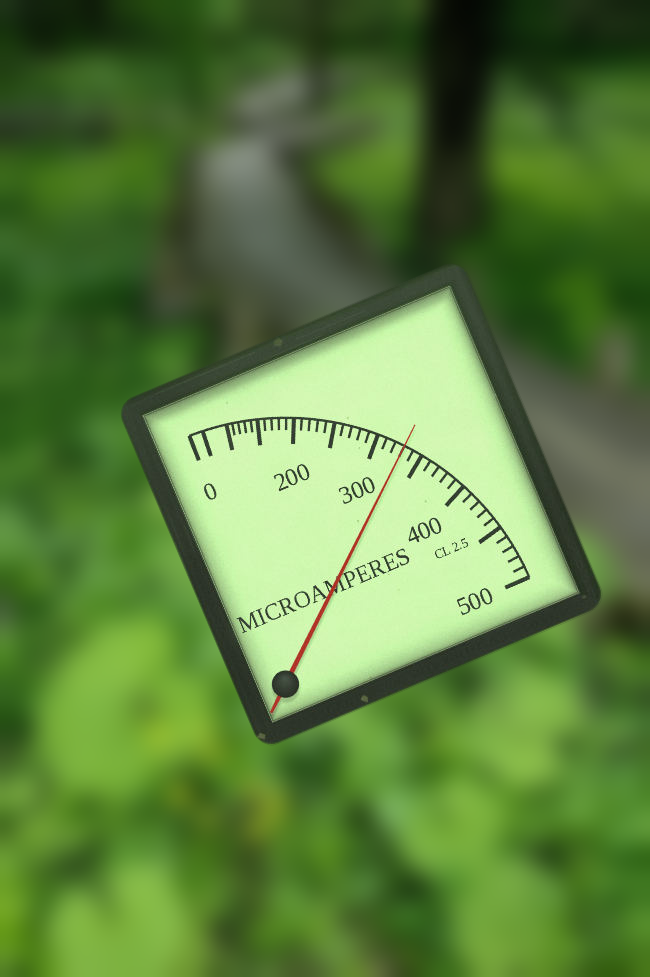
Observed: 330 µA
